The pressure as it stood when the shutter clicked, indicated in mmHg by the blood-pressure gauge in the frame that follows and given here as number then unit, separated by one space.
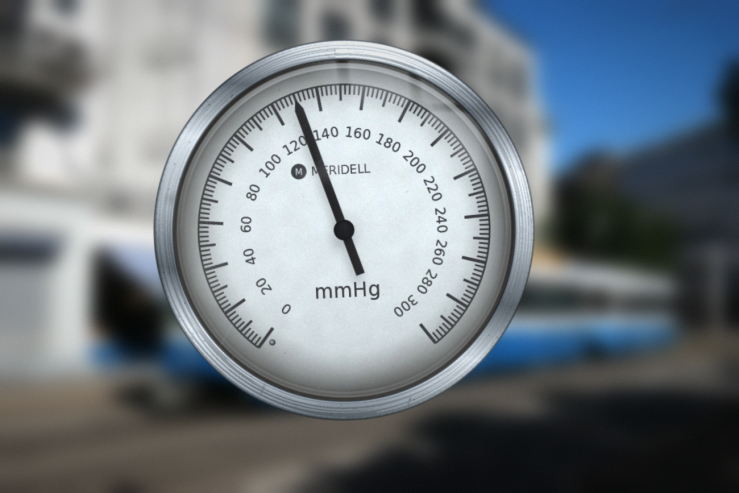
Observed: 130 mmHg
